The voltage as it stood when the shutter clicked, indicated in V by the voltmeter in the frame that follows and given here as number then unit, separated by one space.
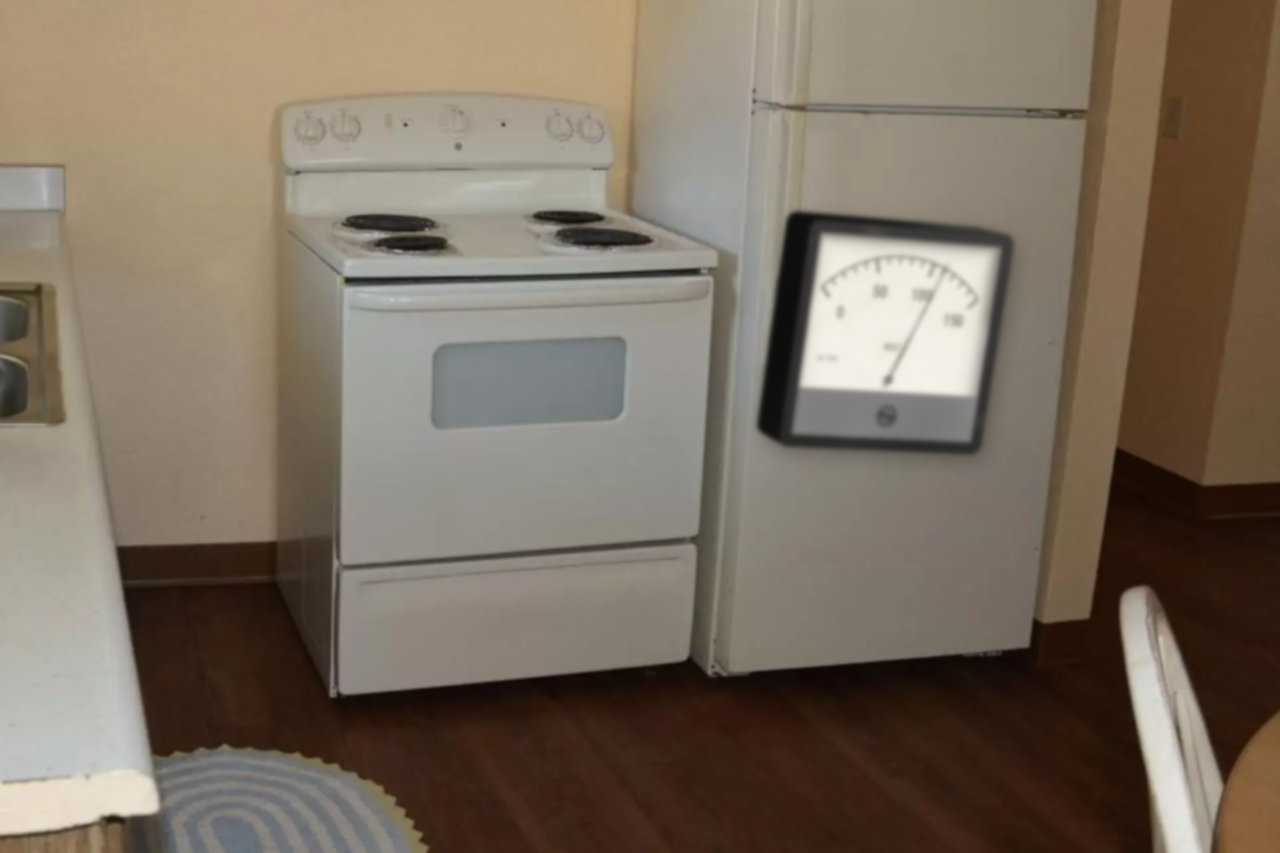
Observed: 110 V
